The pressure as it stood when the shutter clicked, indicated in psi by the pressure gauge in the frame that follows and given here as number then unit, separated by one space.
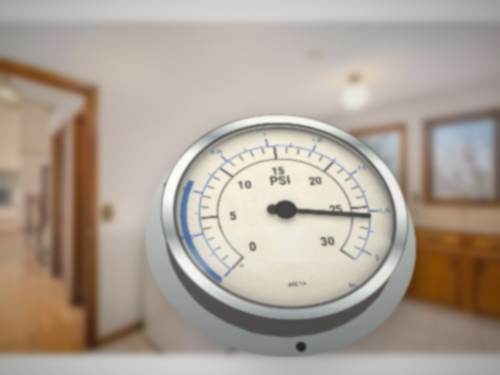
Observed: 26 psi
